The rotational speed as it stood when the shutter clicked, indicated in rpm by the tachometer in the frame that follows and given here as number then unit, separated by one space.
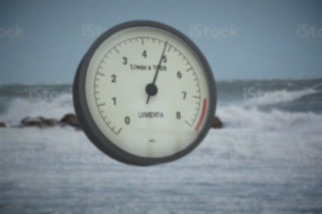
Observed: 4800 rpm
